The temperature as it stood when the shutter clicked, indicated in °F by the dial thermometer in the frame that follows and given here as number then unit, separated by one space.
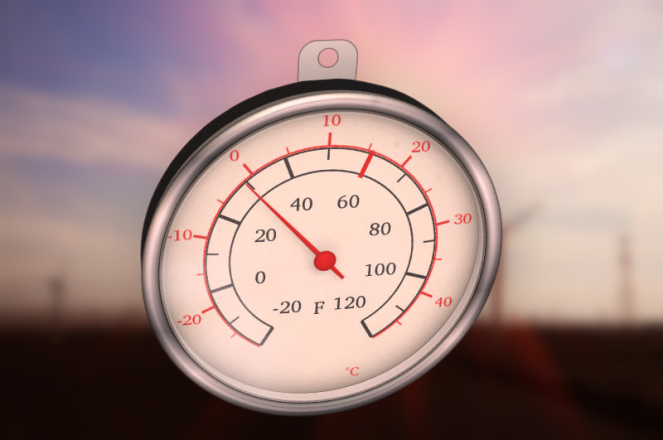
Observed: 30 °F
